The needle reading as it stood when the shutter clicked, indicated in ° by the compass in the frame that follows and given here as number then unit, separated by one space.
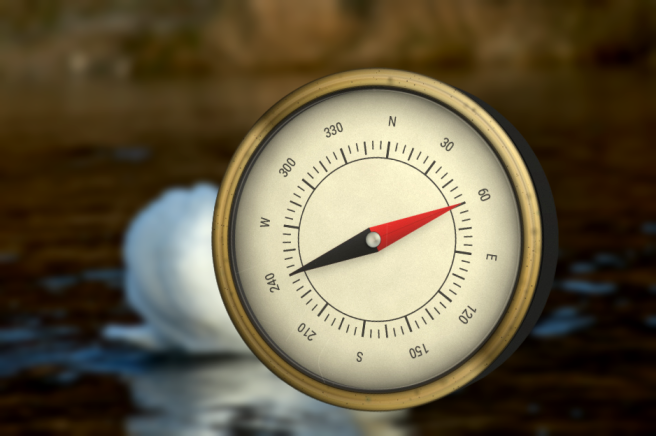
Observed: 60 °
